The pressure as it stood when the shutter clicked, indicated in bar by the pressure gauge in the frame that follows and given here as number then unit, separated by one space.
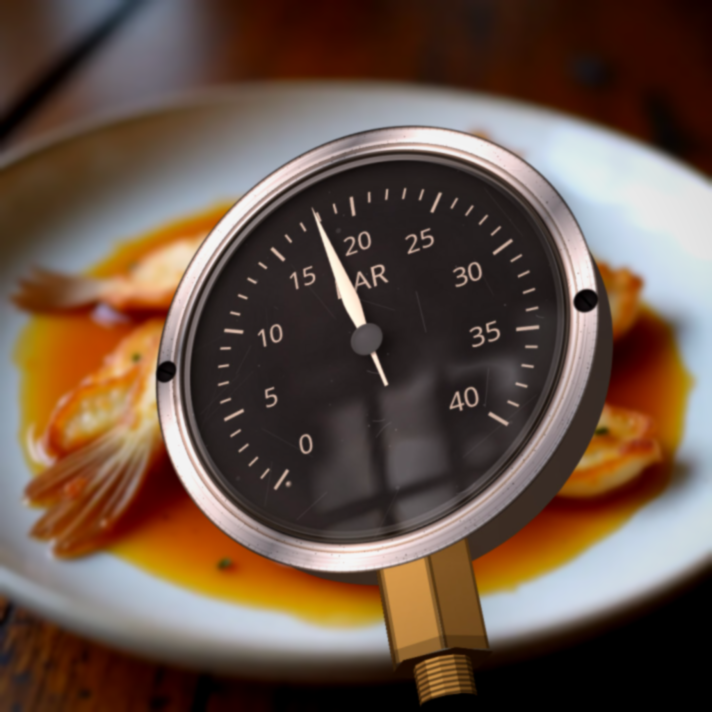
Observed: 18 bar
